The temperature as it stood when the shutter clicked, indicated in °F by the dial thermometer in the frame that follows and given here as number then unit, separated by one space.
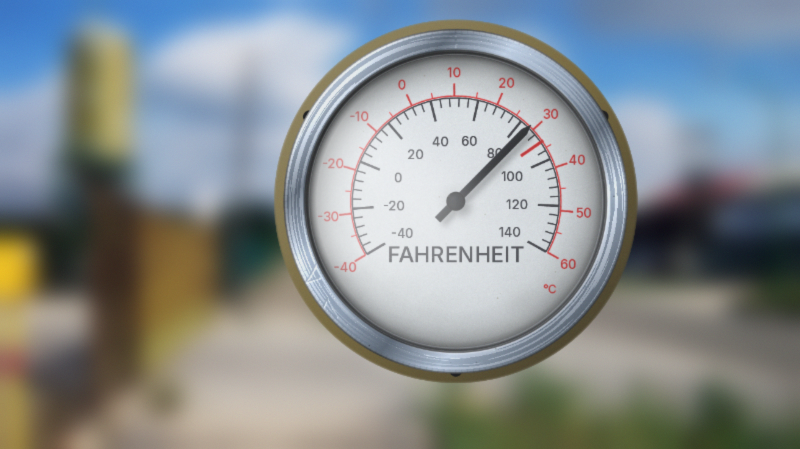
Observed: 84 °F
